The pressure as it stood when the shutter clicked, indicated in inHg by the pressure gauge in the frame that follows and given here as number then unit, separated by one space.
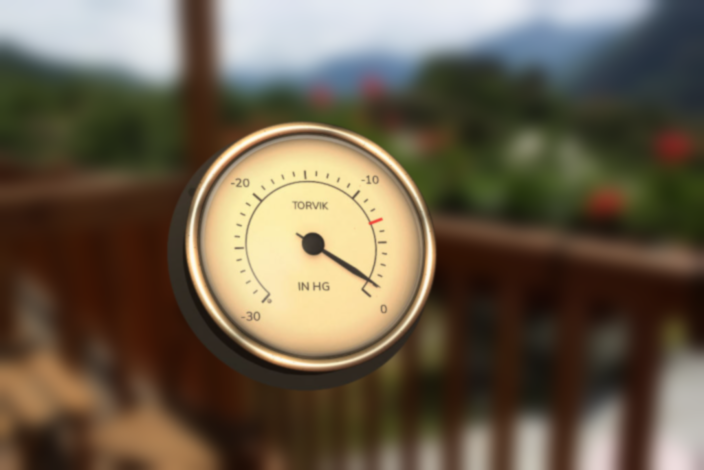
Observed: -1 inHg
